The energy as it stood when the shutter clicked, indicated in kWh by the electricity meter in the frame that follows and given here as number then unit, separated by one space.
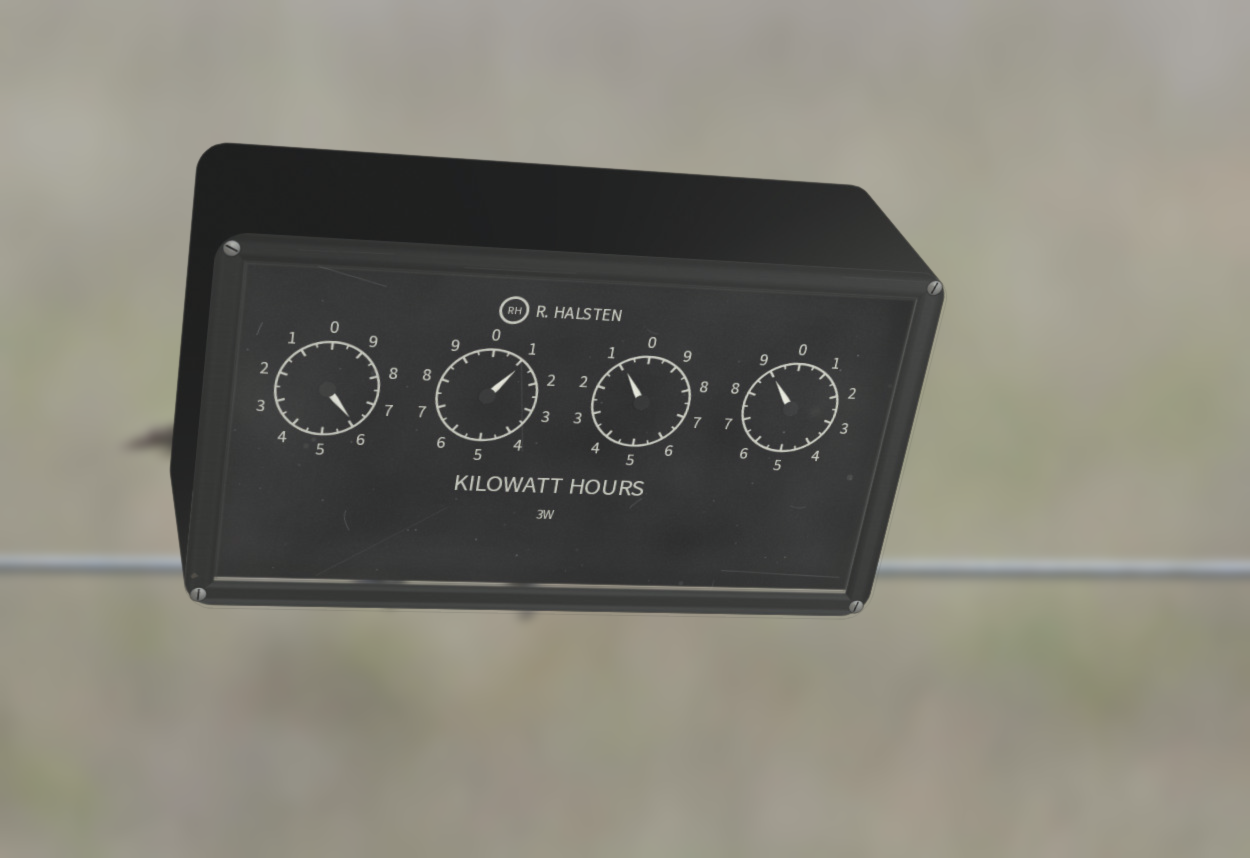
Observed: 6109 kWh
